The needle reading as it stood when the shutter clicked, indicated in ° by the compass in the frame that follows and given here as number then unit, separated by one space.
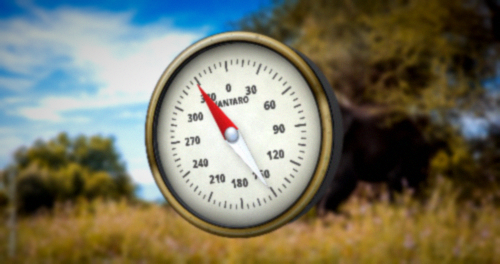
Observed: 330 °
